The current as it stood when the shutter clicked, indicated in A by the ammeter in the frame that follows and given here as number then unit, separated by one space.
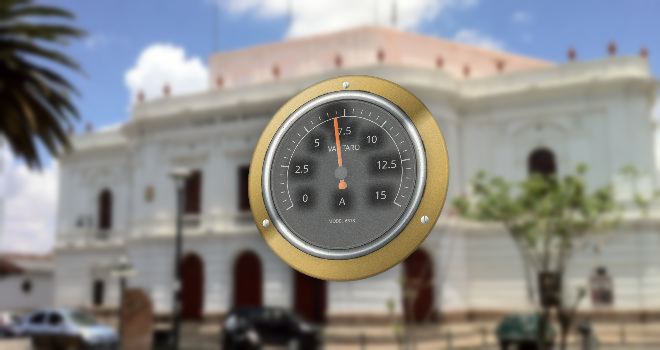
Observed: 7 A
